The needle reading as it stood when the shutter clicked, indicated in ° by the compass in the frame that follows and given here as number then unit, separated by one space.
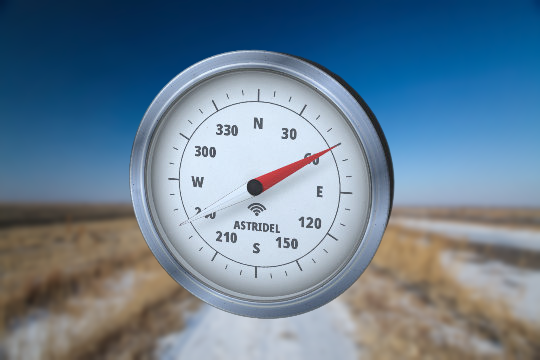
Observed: 60 °
